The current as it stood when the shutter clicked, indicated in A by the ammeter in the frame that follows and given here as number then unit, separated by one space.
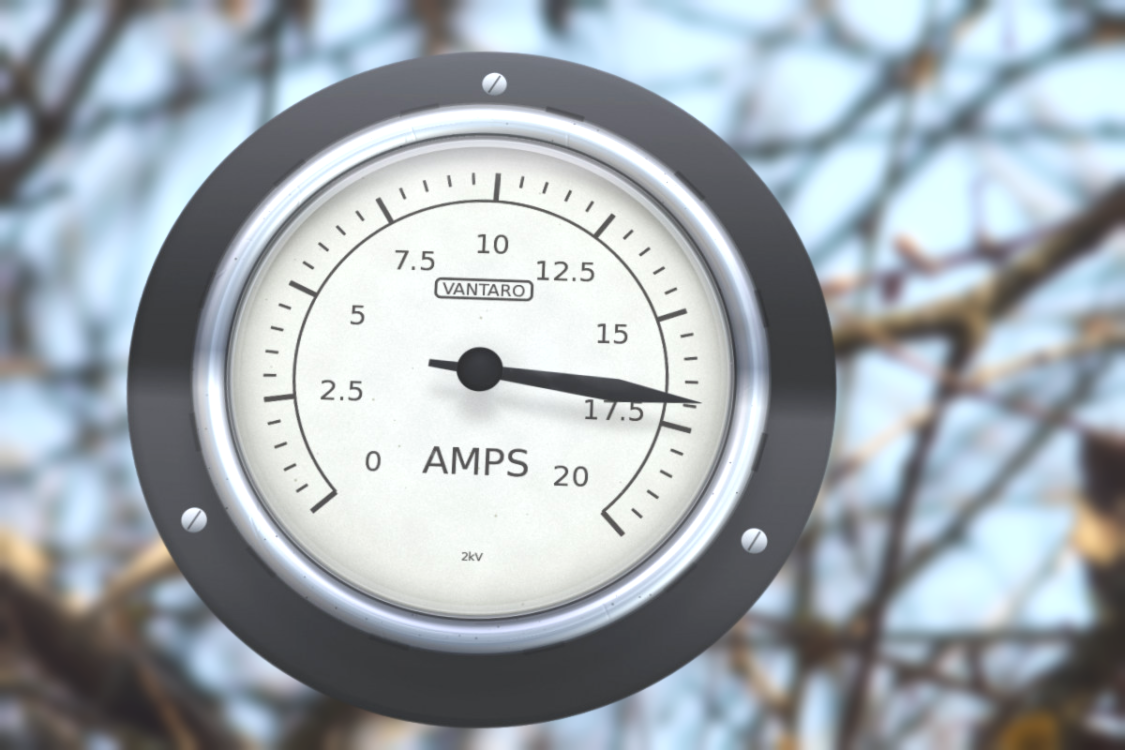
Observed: 17 A
